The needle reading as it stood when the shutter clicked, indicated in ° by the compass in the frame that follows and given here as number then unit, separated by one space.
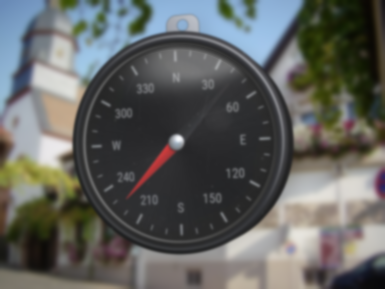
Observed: 225 °
